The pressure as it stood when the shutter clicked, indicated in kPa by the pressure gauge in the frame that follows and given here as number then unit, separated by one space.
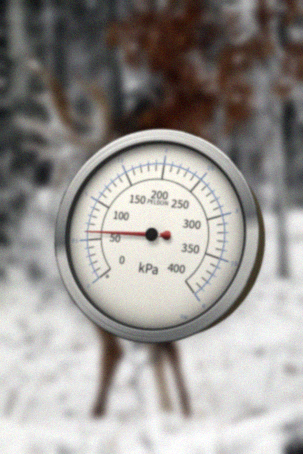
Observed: 60 kPa
